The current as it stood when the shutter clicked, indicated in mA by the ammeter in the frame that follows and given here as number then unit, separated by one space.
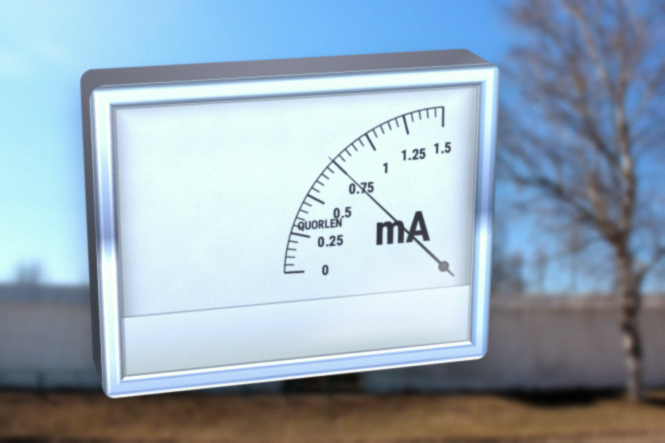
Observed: 0.75 mA
